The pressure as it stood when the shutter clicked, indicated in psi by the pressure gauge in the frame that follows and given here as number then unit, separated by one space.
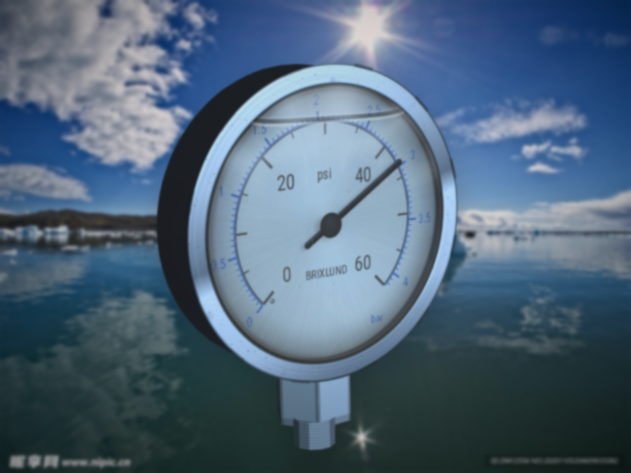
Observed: 42.5 psi
